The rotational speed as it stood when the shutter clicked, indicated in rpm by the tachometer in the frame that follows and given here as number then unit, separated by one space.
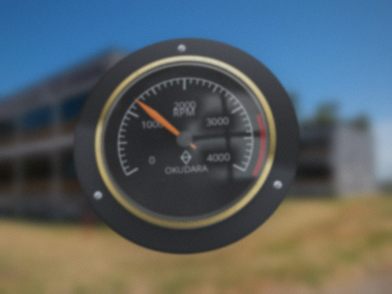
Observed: 1200 rpm
